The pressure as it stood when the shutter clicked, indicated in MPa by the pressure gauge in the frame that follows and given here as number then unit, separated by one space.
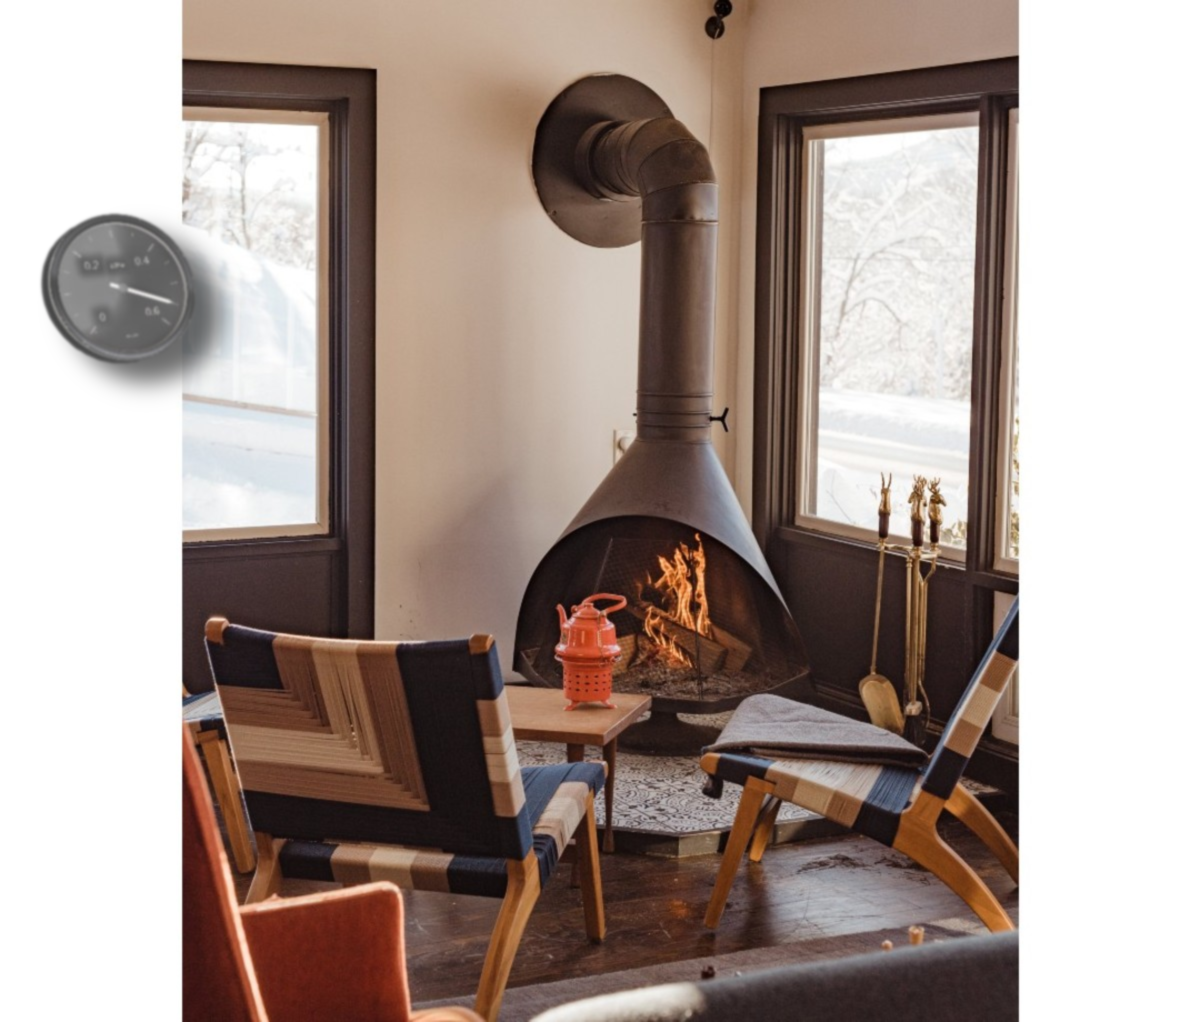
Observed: 0.55 MPa
